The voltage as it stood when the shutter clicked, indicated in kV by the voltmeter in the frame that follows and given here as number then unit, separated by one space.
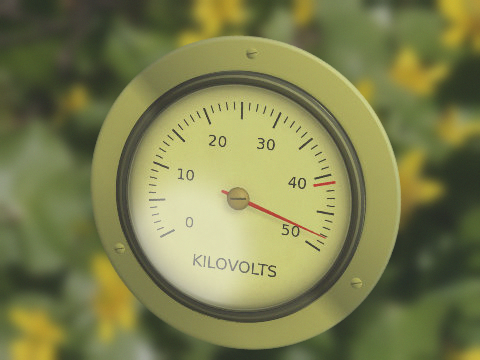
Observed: 48 kV
